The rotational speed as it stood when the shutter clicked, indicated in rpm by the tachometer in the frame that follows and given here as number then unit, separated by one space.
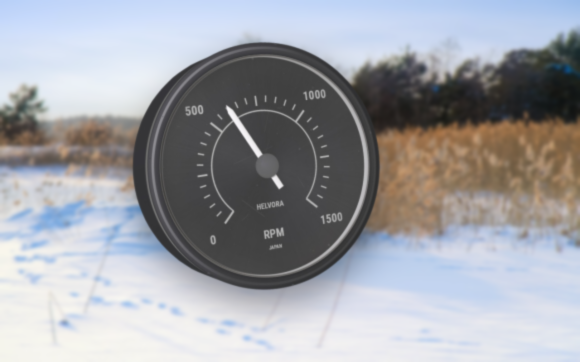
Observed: 600 rpm
